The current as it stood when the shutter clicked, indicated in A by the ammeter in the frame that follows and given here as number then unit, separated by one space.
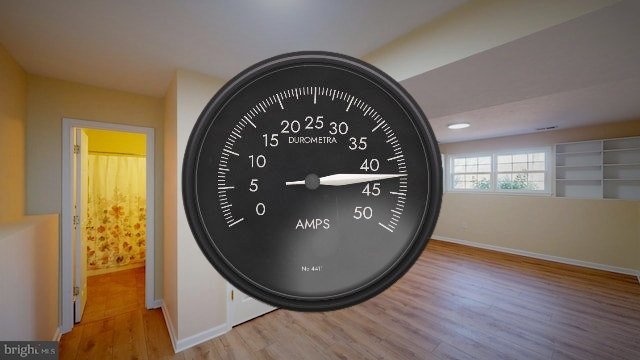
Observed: 42.5 A
